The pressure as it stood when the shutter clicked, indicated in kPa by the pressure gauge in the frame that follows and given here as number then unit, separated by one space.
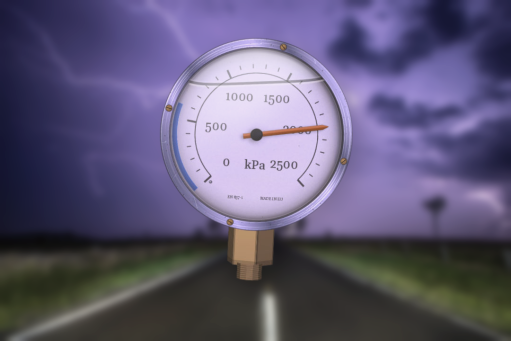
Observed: 2000 kPa
